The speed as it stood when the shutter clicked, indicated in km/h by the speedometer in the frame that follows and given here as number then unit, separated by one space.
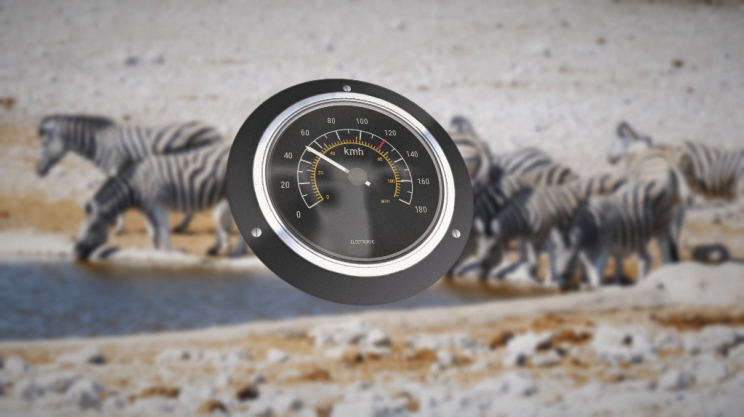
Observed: 50 km/h
